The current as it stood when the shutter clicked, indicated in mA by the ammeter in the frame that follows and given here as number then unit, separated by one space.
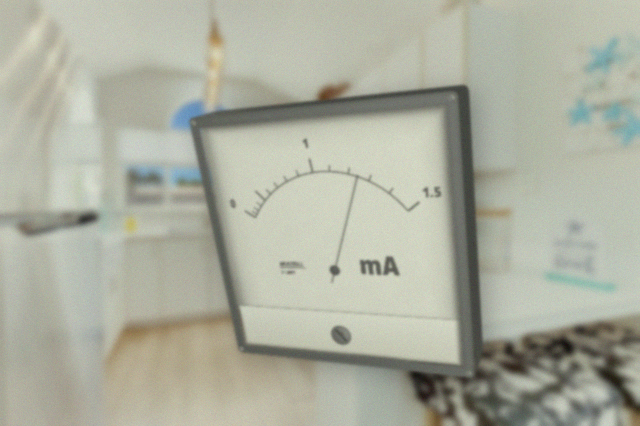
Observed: 1.25 mA
